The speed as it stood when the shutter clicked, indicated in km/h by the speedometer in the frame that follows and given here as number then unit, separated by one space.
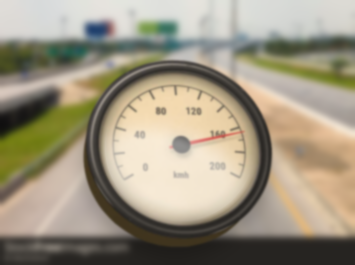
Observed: 165 km/h
